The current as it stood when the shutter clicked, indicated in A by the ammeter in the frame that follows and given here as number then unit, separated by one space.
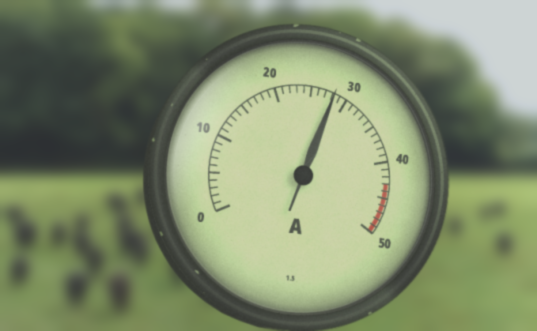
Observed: 28 A
